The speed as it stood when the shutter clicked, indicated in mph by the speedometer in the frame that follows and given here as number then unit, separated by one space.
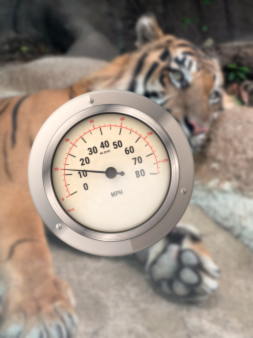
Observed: 12.5 mph
